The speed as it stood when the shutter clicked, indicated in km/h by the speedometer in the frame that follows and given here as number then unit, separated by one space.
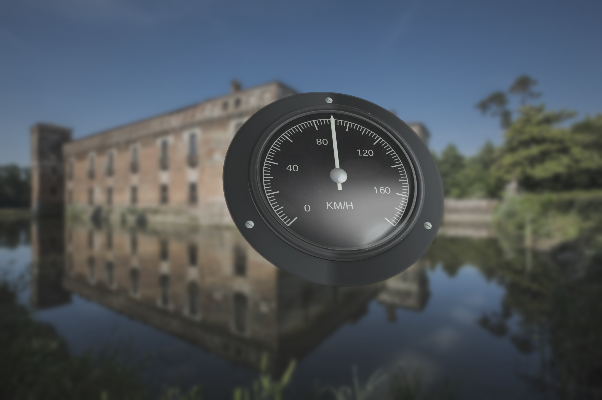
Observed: 90 km/h
